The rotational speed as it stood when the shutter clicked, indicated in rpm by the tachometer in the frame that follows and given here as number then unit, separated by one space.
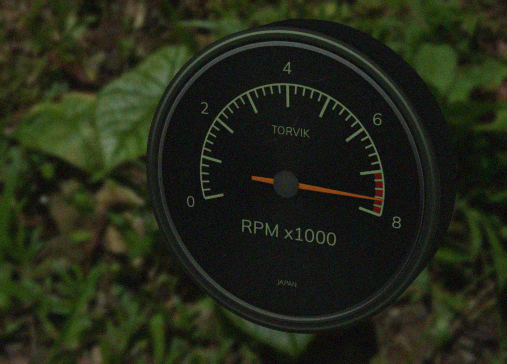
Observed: 7600 rpm
